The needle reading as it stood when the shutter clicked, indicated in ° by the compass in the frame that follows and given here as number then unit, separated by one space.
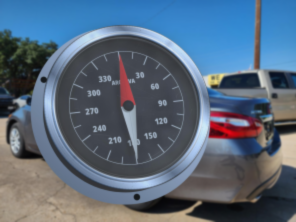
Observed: 0 °
